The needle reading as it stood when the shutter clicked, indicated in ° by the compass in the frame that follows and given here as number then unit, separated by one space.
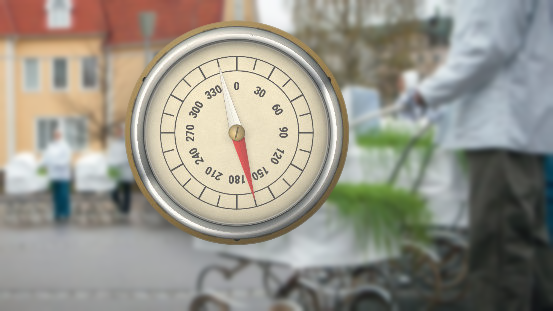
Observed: 165 °
